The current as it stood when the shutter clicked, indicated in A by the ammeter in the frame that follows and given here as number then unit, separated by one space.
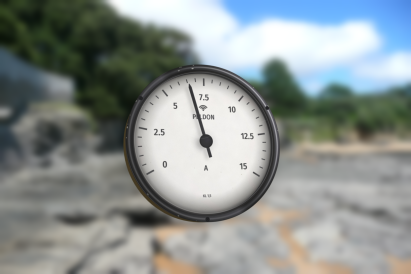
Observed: 6.5 A
